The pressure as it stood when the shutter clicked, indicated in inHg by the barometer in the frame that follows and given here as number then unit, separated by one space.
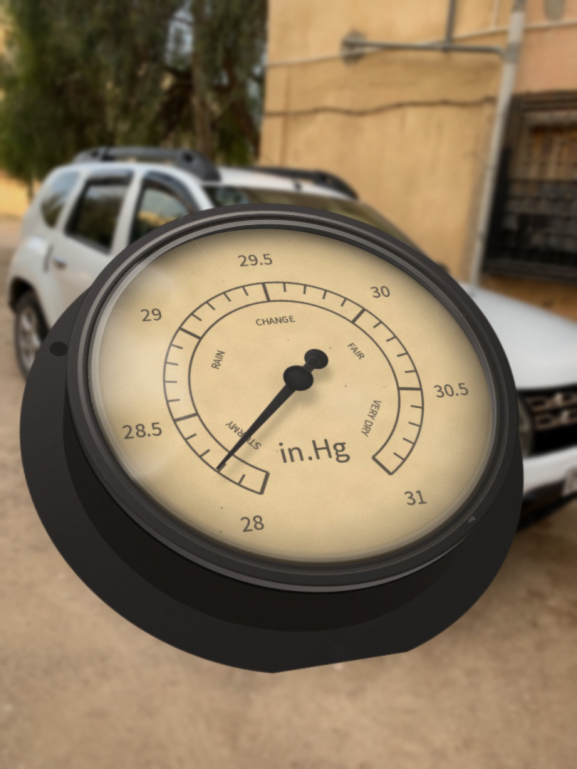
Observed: 28.2 inHg
